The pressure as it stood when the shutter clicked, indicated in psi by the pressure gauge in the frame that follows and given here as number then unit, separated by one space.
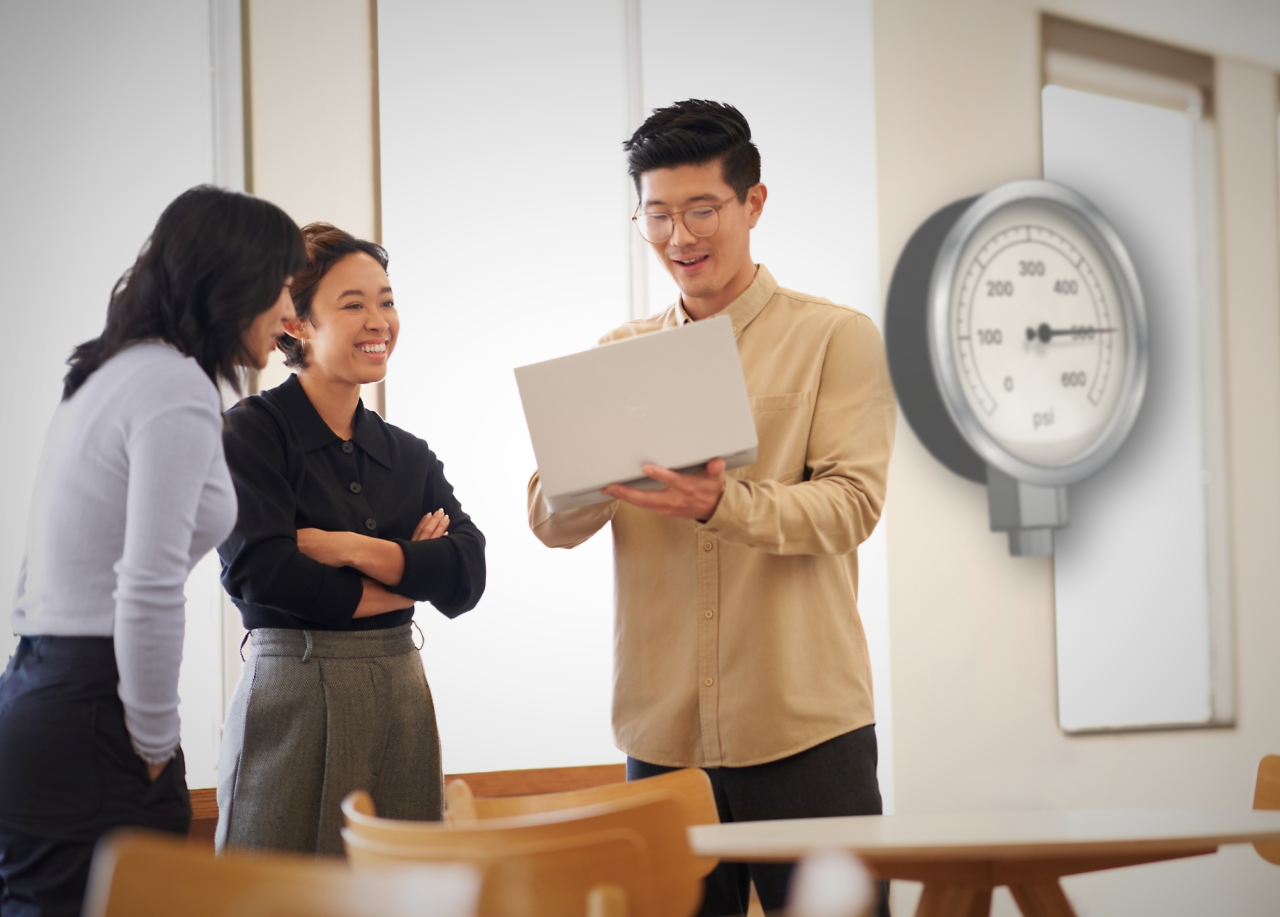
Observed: 500 psi
